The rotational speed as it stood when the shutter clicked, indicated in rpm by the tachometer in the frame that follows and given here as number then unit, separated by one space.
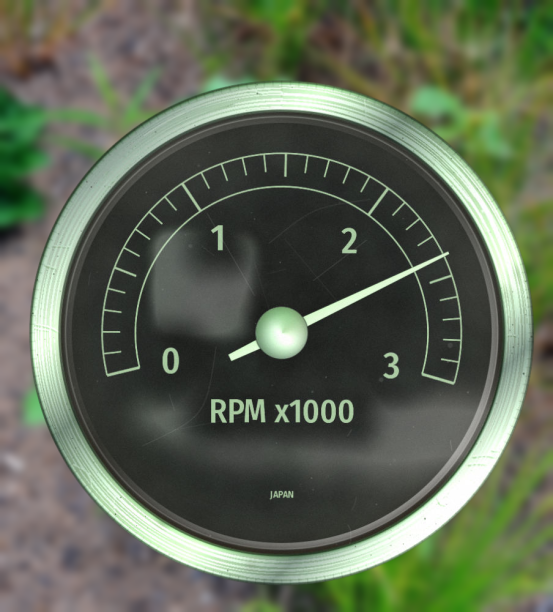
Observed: 2400 rpm
